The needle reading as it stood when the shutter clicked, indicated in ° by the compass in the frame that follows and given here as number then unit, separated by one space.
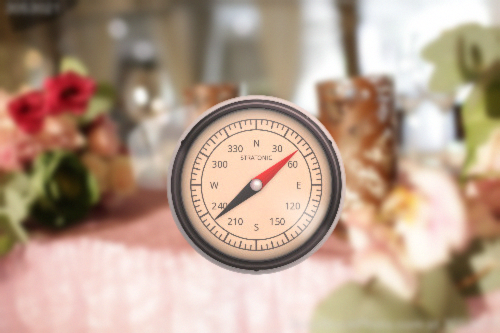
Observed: 50 °
